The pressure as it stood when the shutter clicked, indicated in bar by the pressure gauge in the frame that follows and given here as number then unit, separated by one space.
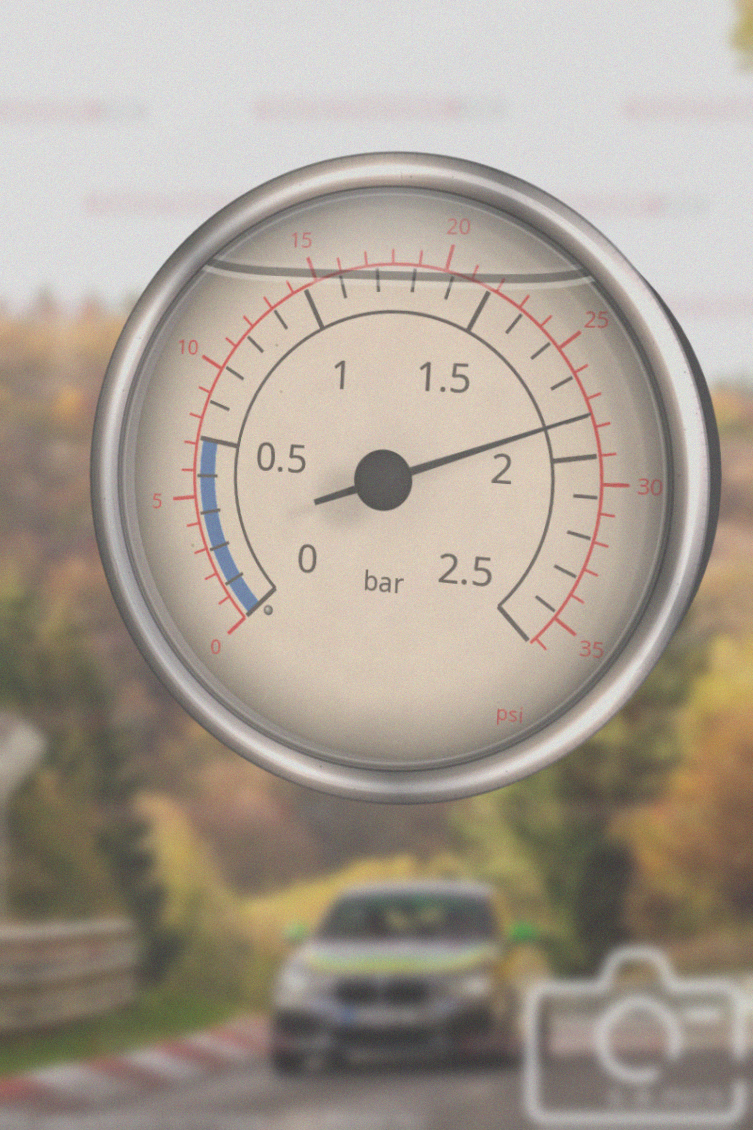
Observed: 1.9 bar
